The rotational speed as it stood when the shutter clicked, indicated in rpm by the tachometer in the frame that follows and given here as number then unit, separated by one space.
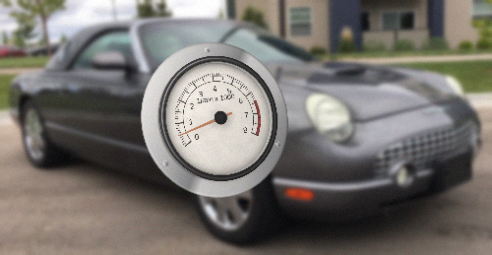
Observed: 500 rpm
